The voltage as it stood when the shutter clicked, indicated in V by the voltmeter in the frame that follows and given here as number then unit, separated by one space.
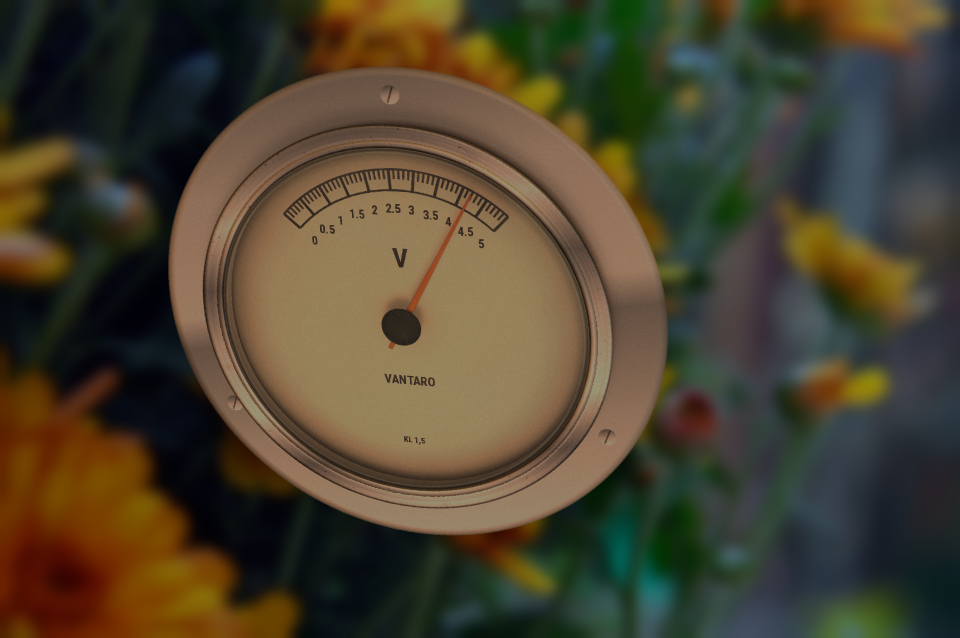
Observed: 4.2 V
